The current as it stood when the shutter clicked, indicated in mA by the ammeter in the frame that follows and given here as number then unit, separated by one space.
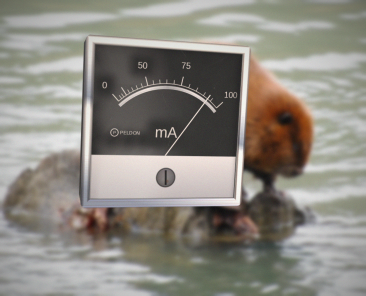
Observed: 92.5 mA
